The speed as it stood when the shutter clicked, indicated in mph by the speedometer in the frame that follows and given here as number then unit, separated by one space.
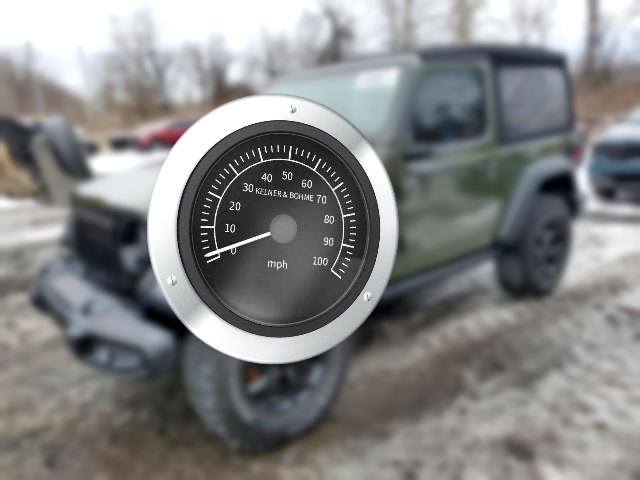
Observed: 2 mph
